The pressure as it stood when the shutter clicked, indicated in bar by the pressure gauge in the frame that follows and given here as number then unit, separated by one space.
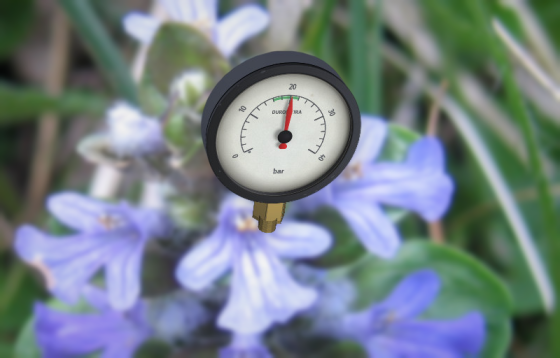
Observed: 20 bar
